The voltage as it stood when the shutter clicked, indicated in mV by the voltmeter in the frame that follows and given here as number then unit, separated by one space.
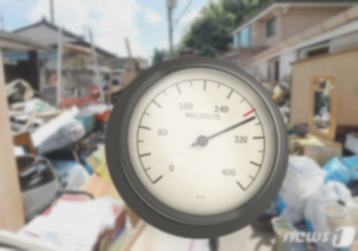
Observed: 290 mV
